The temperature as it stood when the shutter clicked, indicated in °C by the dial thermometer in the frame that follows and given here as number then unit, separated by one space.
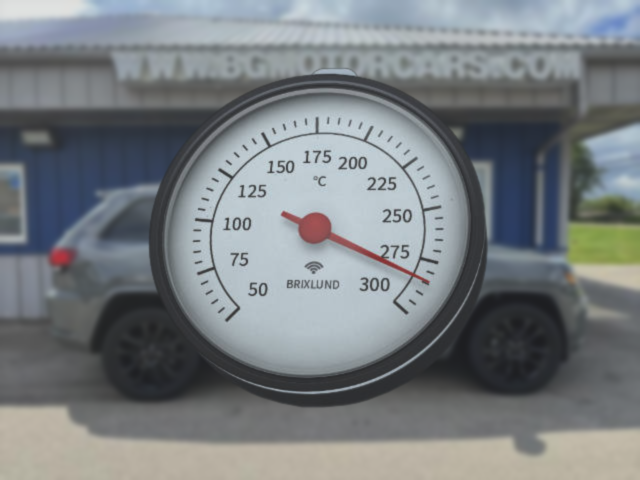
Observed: 285 °C
